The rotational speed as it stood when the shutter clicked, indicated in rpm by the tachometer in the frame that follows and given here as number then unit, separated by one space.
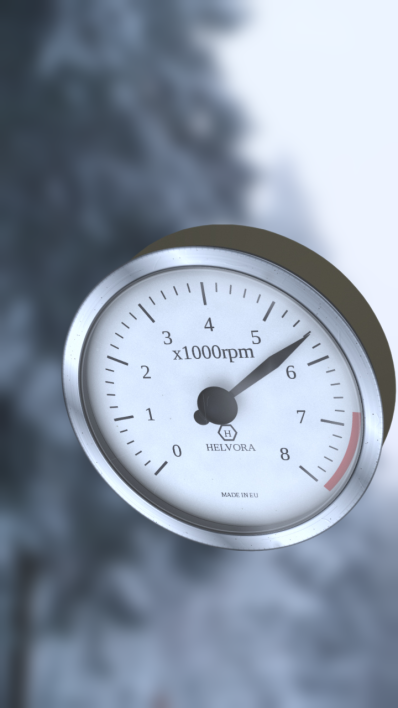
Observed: 5600 rpm
